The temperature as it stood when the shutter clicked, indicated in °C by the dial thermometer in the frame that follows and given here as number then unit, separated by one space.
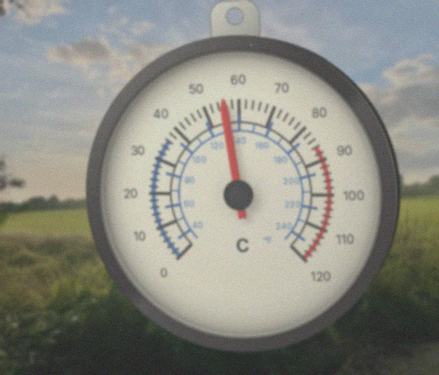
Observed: 56 °C
